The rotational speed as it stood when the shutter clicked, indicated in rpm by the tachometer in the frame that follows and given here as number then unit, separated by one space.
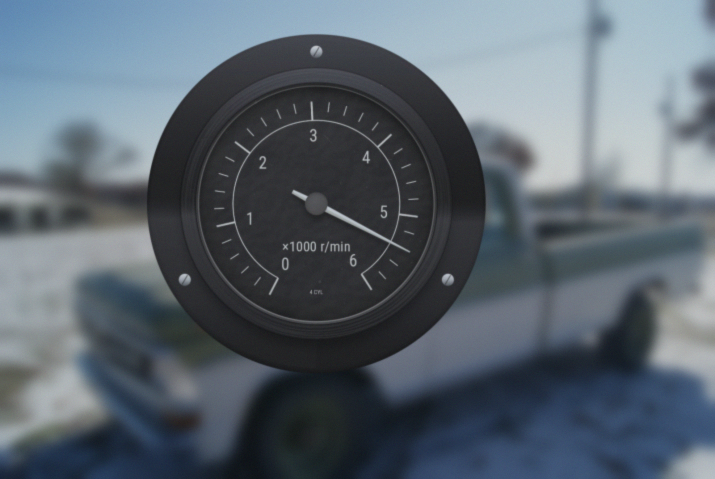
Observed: 5400 rpm
